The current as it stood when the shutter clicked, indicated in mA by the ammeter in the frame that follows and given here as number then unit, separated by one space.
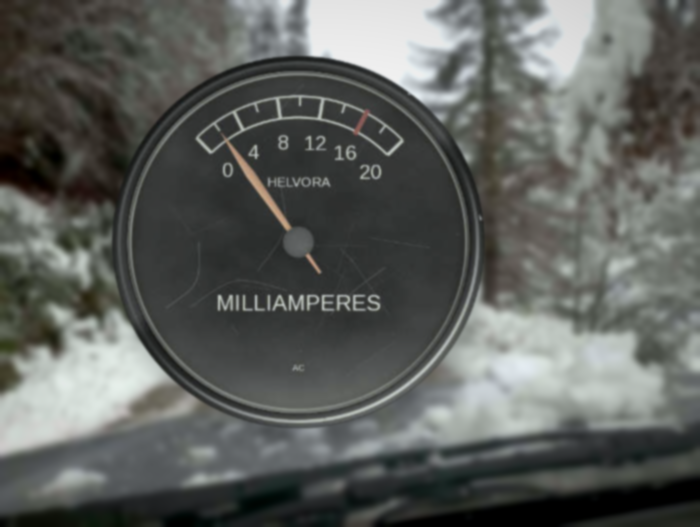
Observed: 2 mA
